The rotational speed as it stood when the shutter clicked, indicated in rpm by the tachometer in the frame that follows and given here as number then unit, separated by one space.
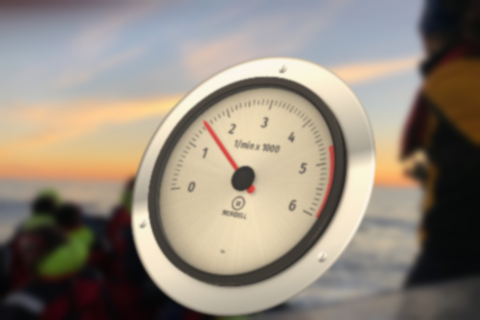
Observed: 1500 rpm
